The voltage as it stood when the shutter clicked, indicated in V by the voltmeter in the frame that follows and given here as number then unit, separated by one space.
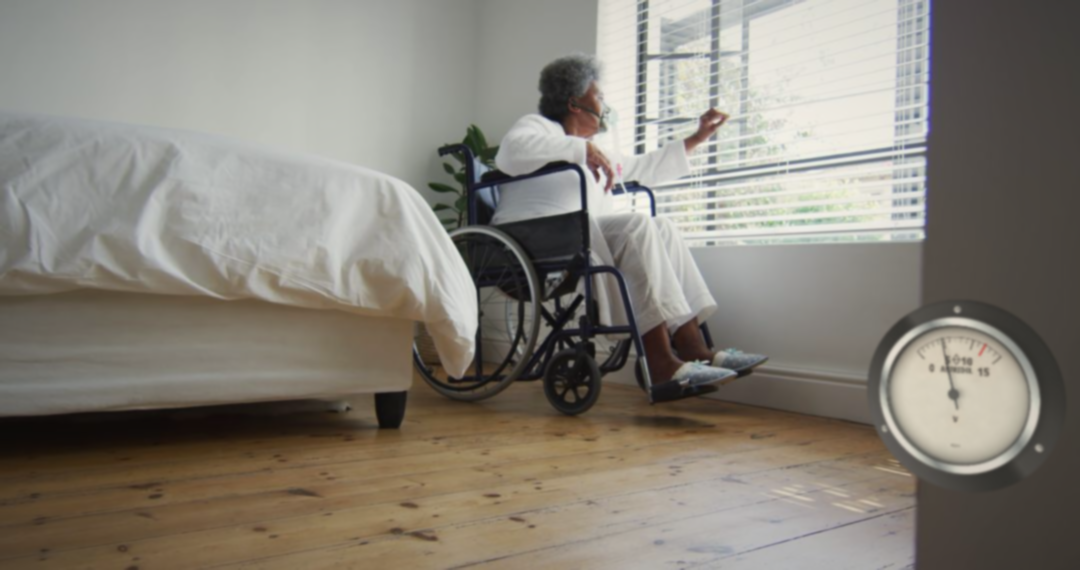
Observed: 5 V
